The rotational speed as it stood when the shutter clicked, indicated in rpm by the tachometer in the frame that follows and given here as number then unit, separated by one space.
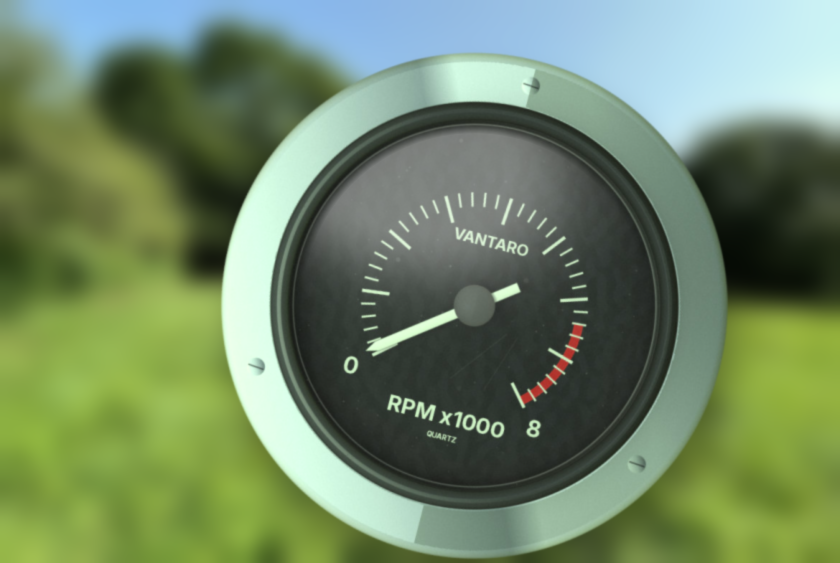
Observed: 100 rpm
